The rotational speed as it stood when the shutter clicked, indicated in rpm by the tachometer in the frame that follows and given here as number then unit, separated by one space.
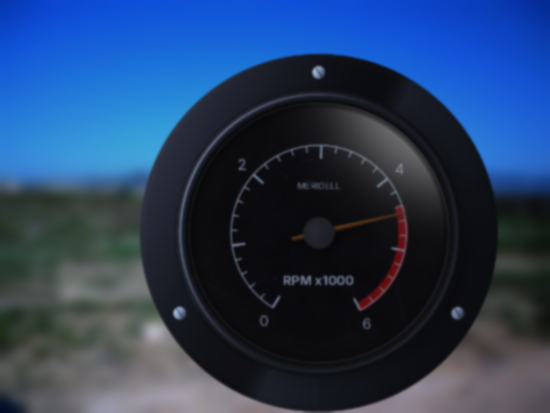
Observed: 4500 rpm
